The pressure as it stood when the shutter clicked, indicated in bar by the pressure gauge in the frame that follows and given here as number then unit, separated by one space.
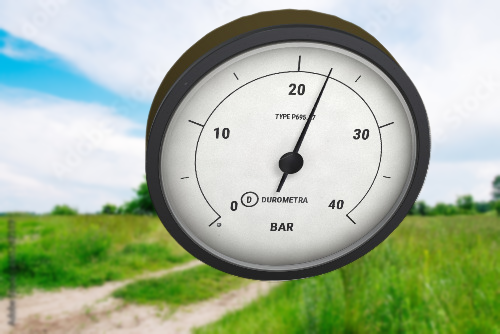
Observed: 22.5 bar
